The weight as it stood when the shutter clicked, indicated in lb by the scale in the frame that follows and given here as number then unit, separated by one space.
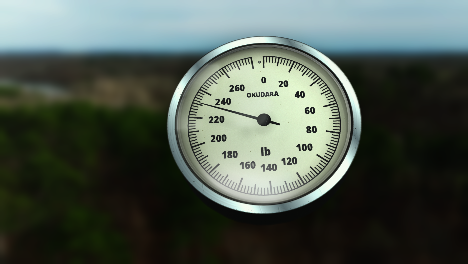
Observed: 230 lb
